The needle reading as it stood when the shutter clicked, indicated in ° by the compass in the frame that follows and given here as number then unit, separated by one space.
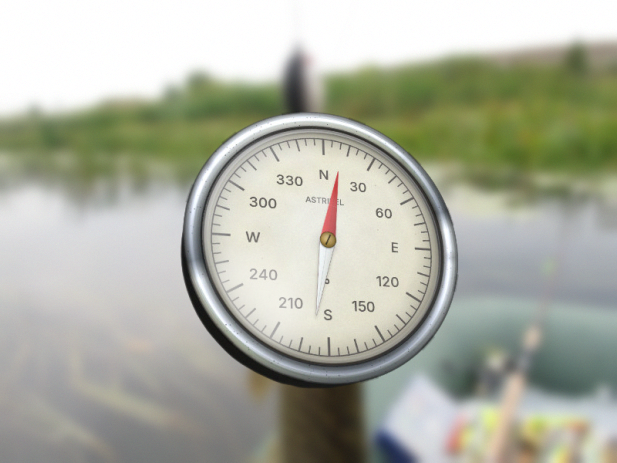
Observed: 10 °
